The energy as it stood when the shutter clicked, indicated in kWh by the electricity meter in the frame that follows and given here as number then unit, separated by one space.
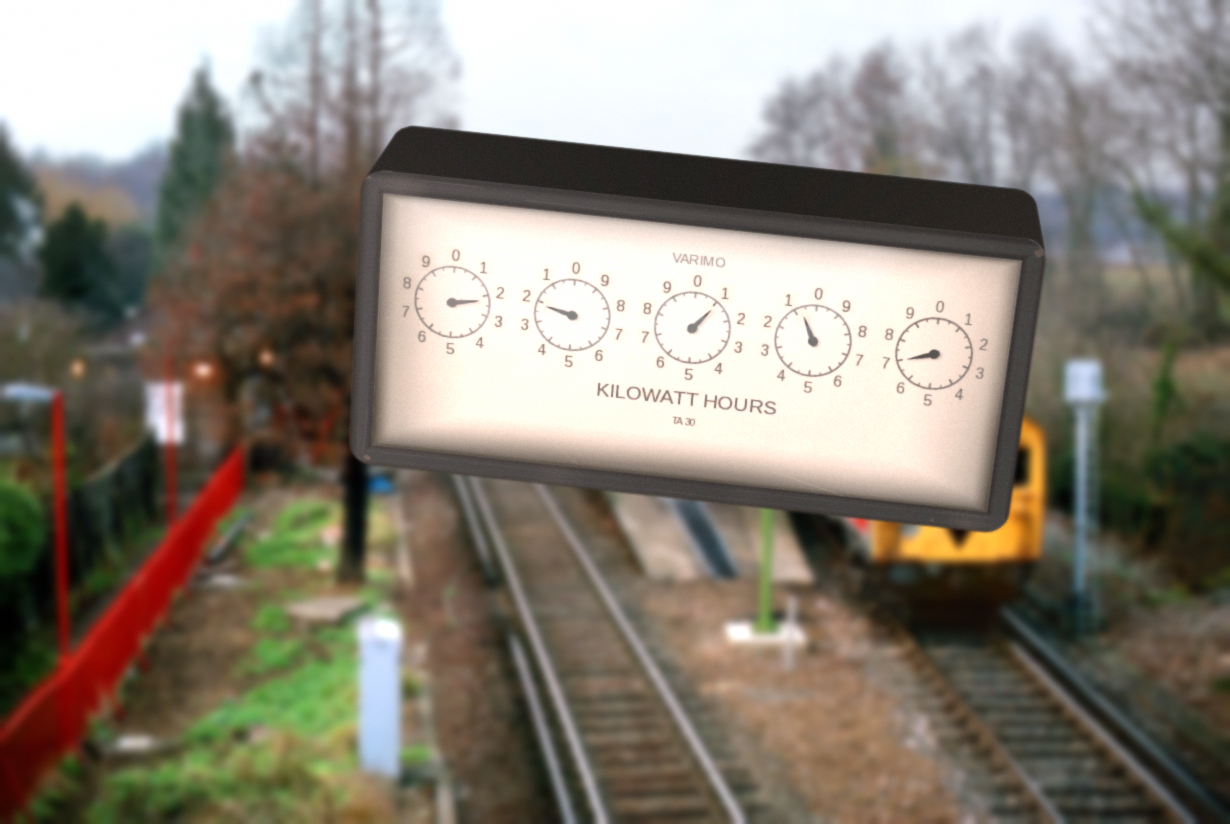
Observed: 22107 kWh
